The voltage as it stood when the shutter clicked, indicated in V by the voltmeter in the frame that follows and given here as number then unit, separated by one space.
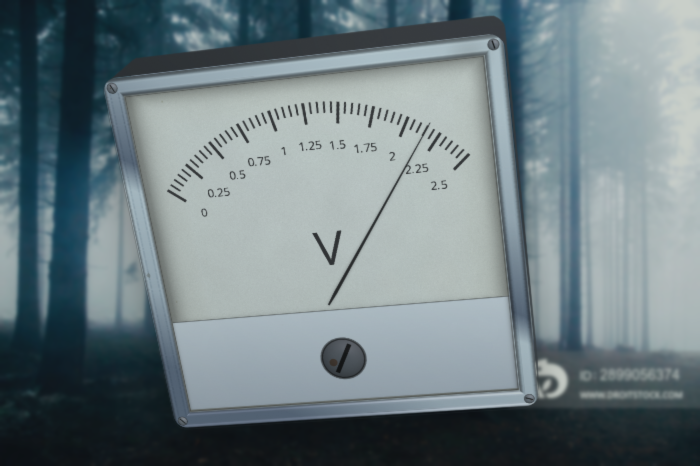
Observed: 2.15 V
